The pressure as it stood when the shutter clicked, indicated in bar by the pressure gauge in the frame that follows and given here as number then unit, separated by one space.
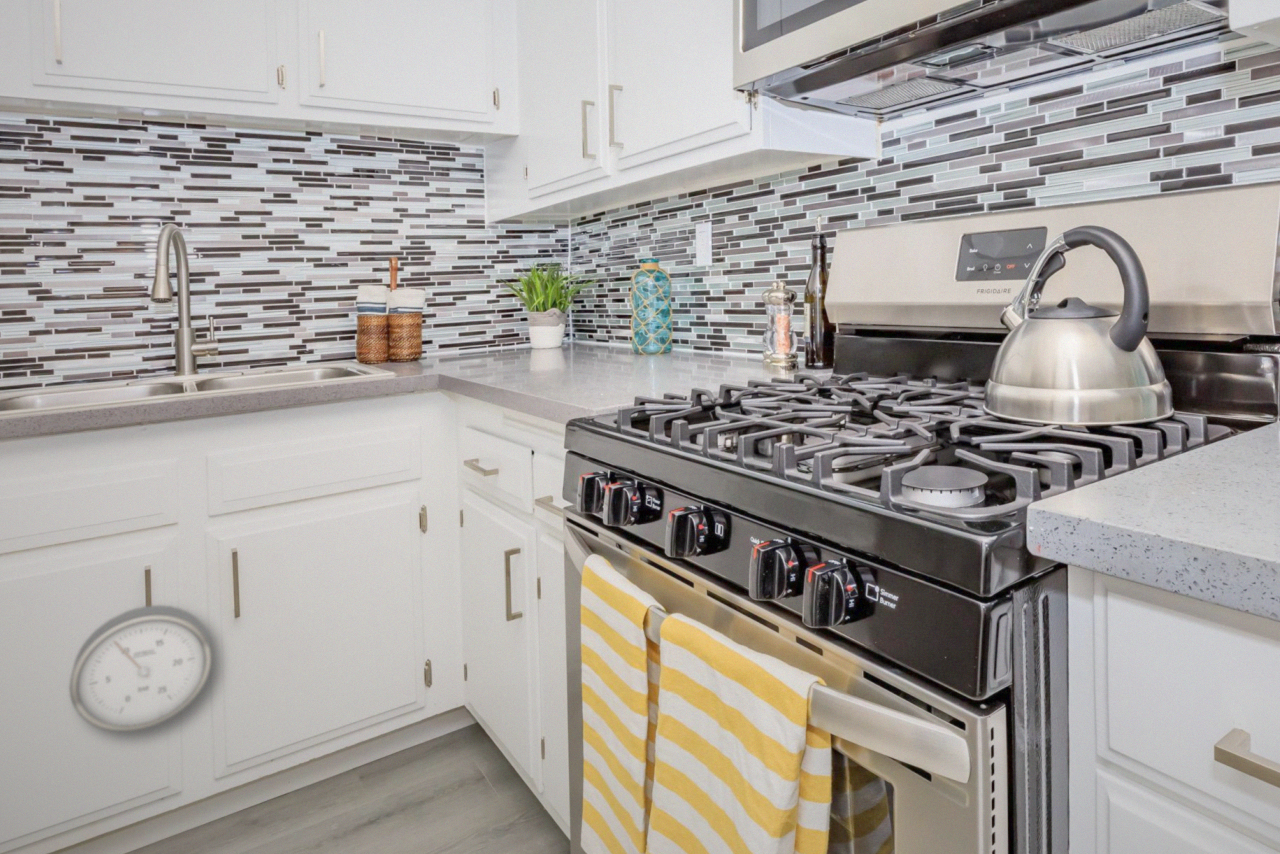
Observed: 10 bar
